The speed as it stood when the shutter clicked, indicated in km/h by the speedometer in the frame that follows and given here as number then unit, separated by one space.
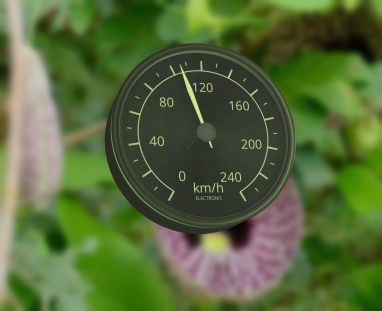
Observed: 105 km/h
